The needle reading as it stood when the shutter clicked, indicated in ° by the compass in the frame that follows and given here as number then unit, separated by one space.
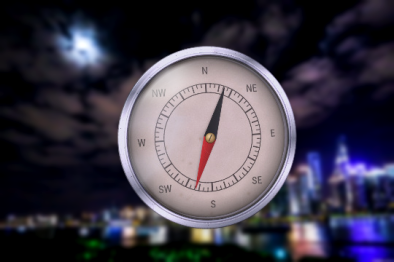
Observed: 200 °
